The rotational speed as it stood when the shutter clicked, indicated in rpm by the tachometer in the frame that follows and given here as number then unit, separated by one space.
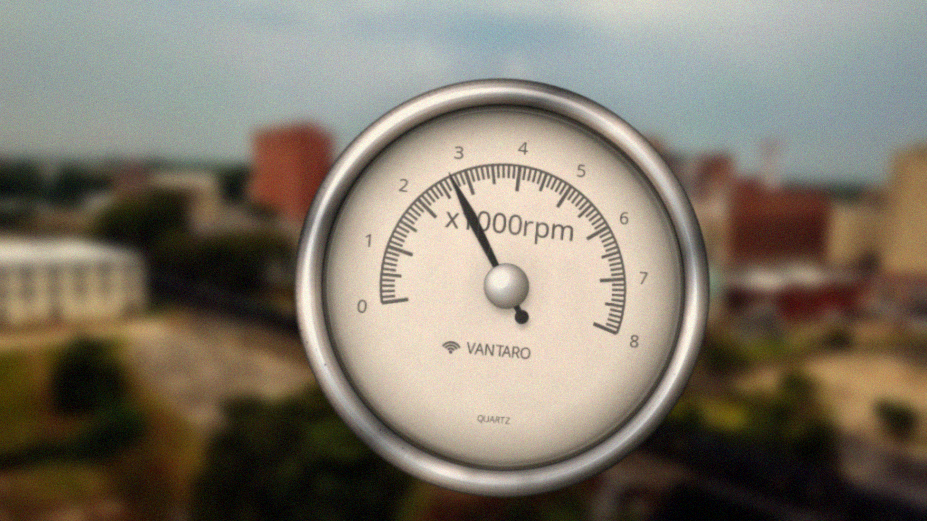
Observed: 2700 rpm
